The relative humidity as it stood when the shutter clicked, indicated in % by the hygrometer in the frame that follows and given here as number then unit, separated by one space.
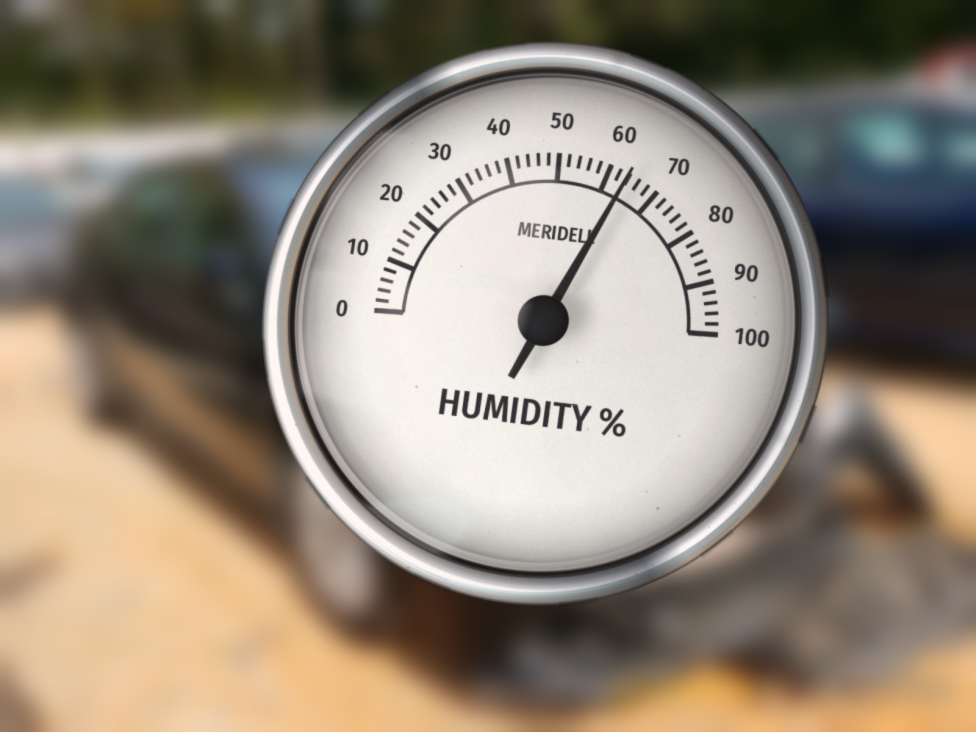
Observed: 64 %
